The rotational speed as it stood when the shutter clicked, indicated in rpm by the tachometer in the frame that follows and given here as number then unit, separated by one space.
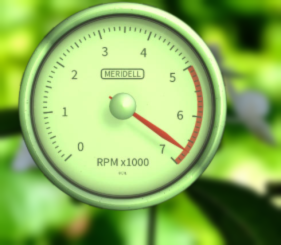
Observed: 6700 rpm
